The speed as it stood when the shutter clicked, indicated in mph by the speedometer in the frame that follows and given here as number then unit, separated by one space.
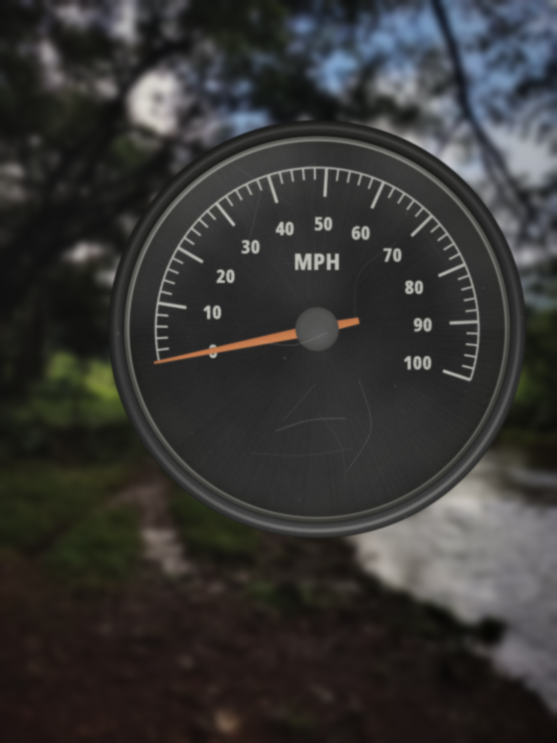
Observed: 0 mph
